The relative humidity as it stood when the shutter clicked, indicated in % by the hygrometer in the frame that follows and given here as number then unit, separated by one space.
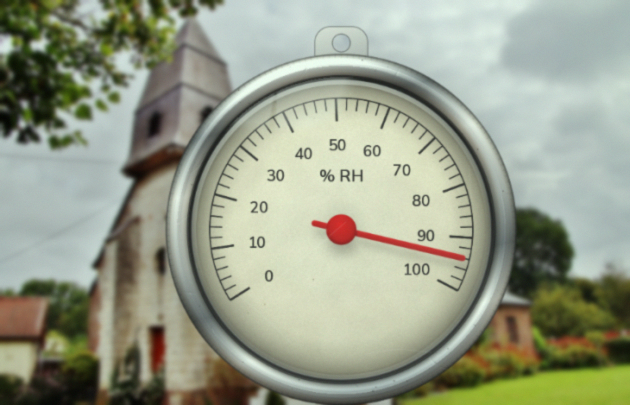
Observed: 94 %
